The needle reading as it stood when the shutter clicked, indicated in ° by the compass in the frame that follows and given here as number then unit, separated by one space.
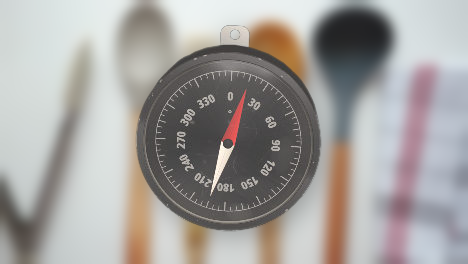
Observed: 15 °
